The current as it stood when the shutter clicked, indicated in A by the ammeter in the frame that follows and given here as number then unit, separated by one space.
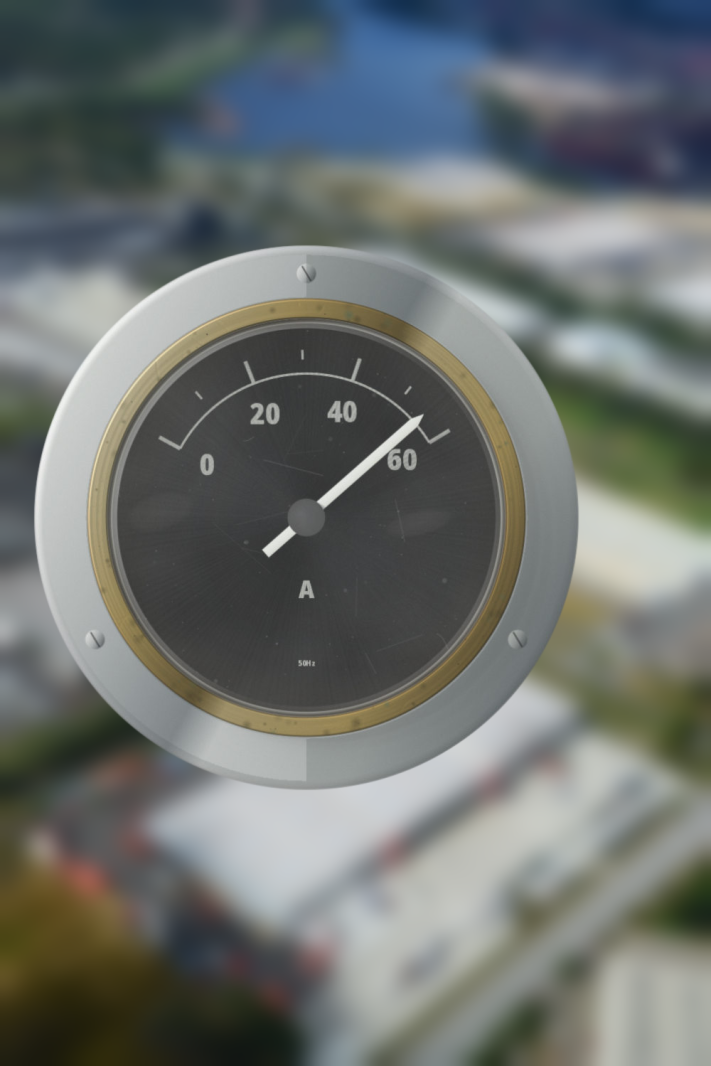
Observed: 55 A
